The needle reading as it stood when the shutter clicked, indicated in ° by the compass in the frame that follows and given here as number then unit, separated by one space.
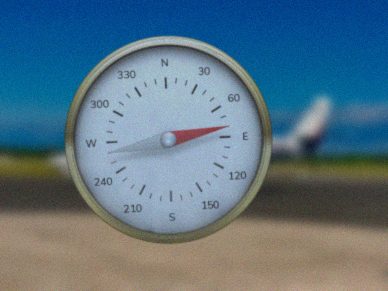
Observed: 80 °
